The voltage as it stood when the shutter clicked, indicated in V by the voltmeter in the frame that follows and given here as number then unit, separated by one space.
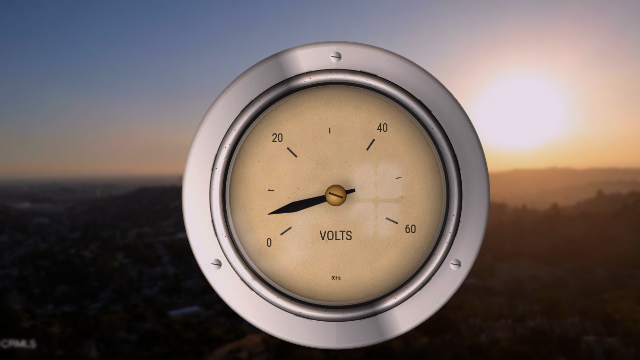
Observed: 5 V
